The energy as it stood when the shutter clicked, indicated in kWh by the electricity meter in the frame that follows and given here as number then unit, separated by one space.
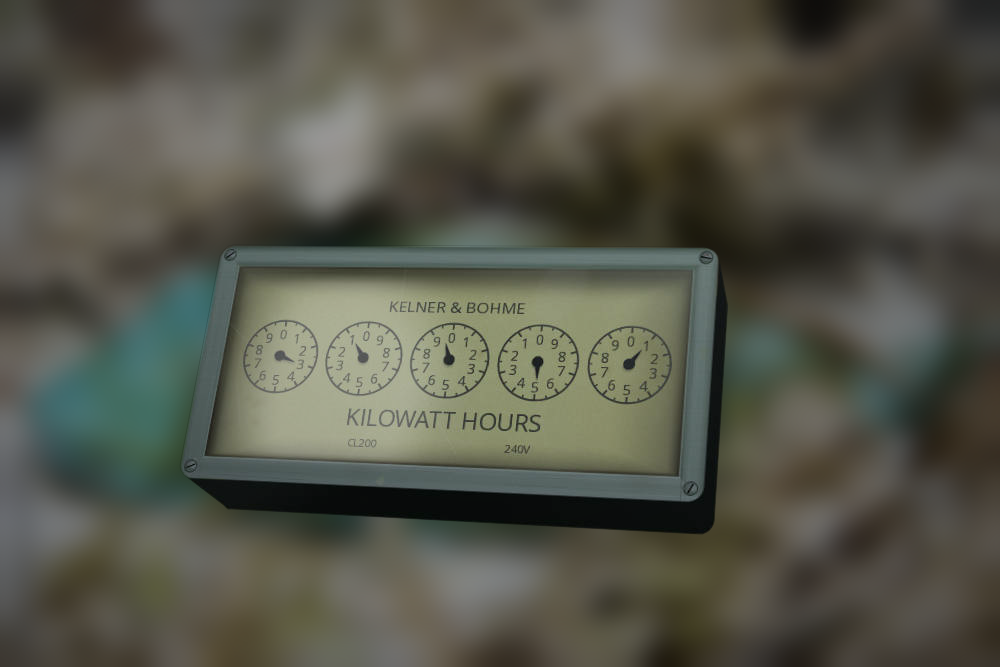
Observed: 30951 kWh
